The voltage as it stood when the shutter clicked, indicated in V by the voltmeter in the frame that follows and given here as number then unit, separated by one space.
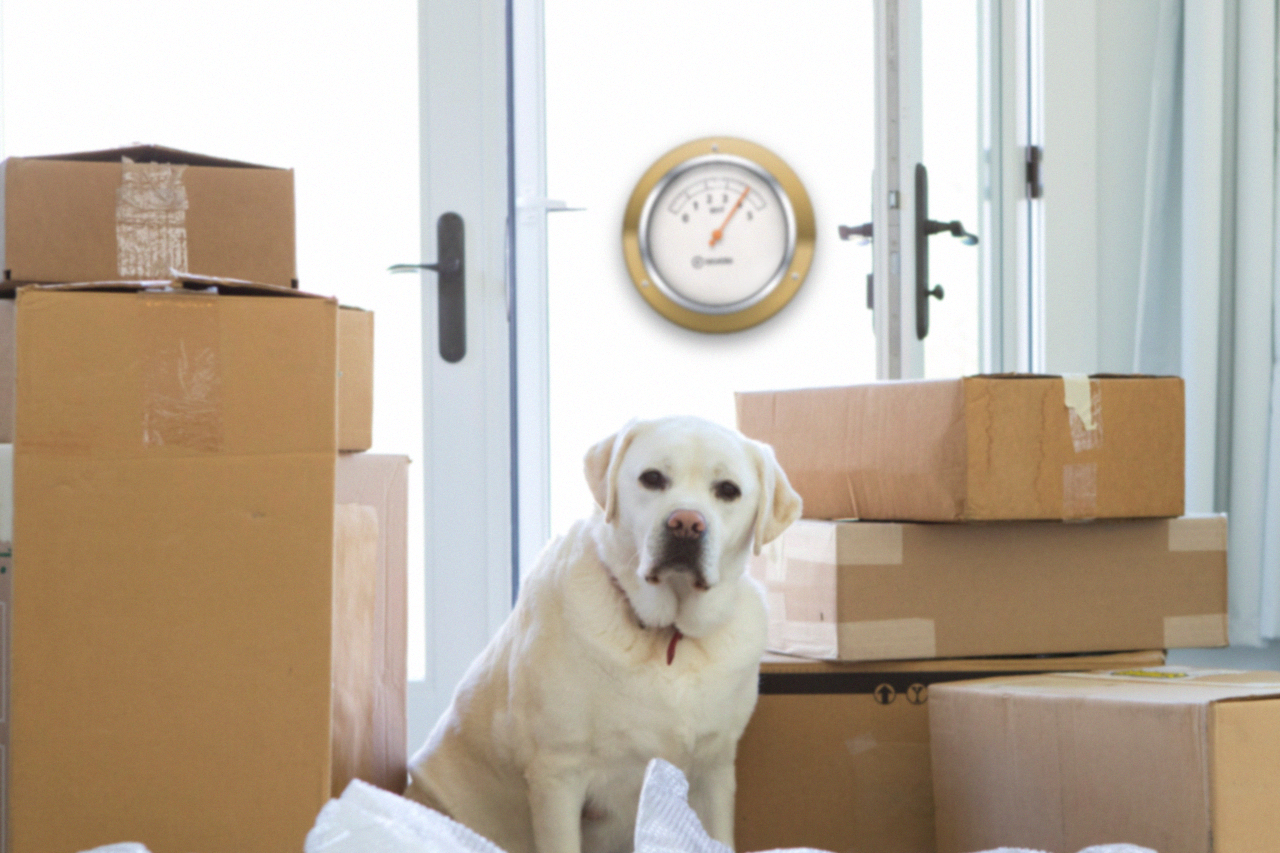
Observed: 4 V
